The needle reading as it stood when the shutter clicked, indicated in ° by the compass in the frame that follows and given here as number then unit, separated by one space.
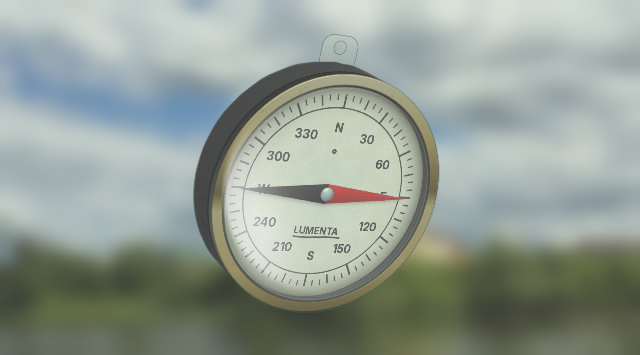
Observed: 90 °
